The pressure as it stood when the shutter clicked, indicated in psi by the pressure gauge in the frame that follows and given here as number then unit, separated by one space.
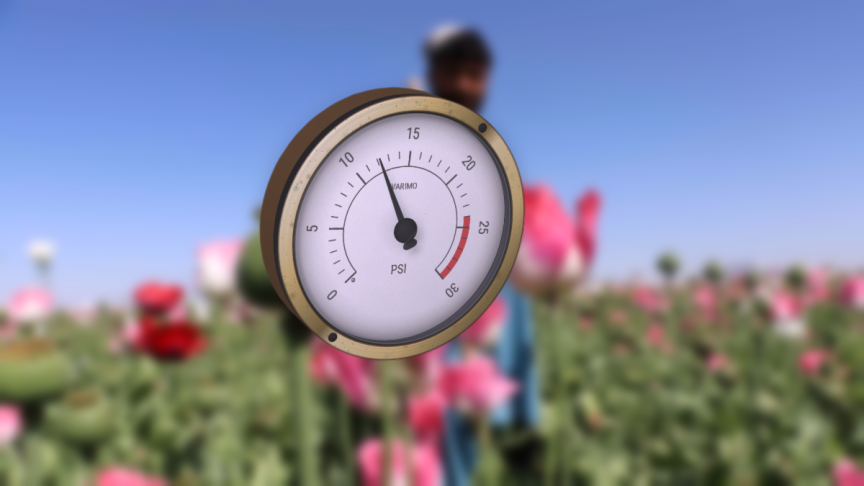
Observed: 12 psi
